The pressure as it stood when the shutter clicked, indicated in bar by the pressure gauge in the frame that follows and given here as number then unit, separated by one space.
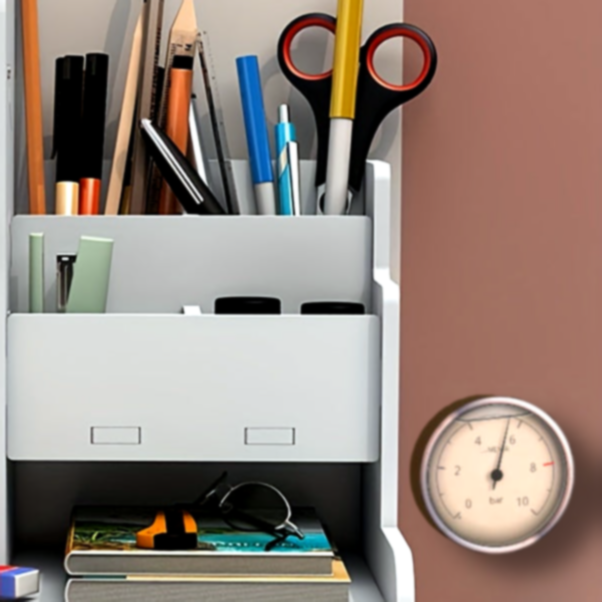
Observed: 5.5 bar
